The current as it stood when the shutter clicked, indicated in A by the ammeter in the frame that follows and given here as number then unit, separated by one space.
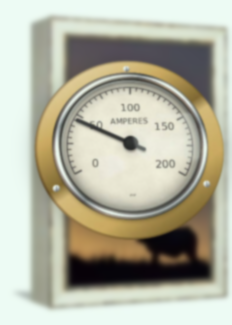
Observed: 45 A
